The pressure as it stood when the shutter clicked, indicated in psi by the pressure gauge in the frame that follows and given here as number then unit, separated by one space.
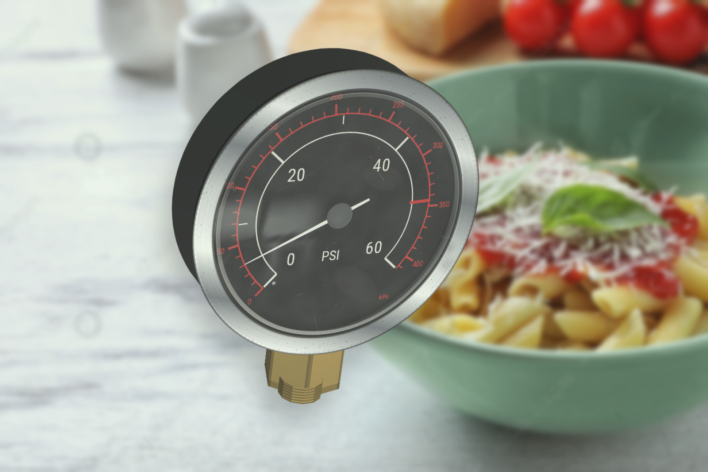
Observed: 5 psi
